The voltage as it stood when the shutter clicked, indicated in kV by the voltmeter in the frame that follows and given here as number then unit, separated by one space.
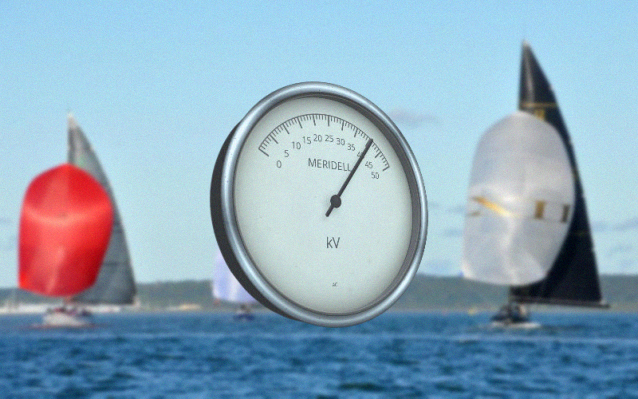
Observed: 40 kV
